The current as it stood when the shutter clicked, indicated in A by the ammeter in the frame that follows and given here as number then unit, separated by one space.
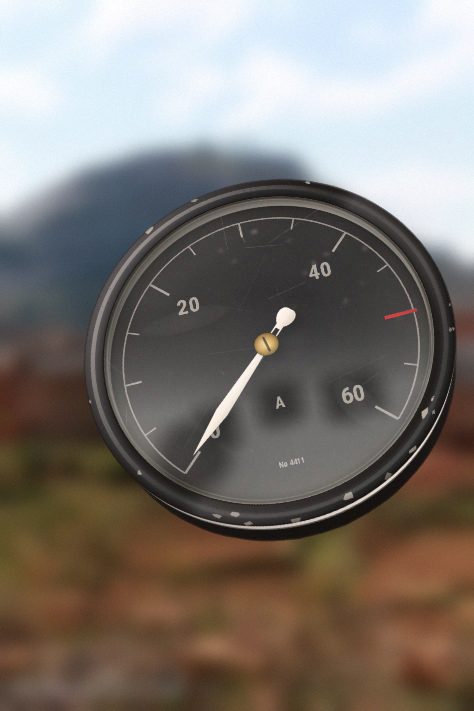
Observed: 0 A
